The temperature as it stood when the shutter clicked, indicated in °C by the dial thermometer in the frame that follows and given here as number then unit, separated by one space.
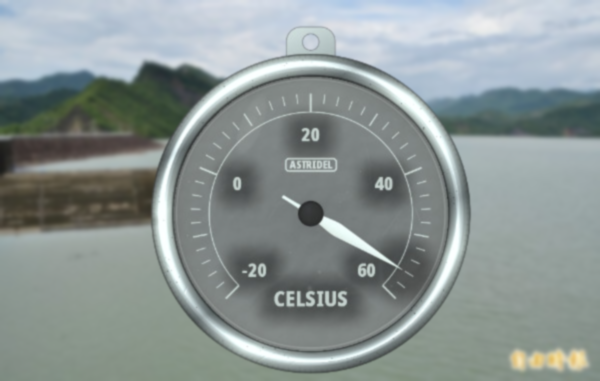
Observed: 56 °C
